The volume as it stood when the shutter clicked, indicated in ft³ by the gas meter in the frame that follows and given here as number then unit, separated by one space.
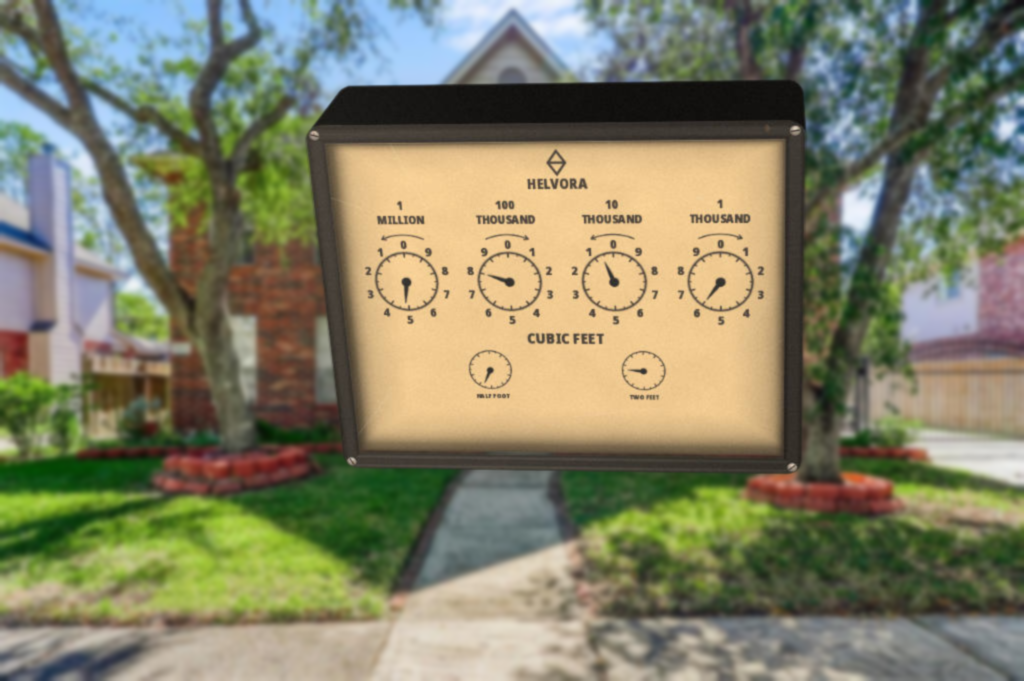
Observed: 480600 ft³
